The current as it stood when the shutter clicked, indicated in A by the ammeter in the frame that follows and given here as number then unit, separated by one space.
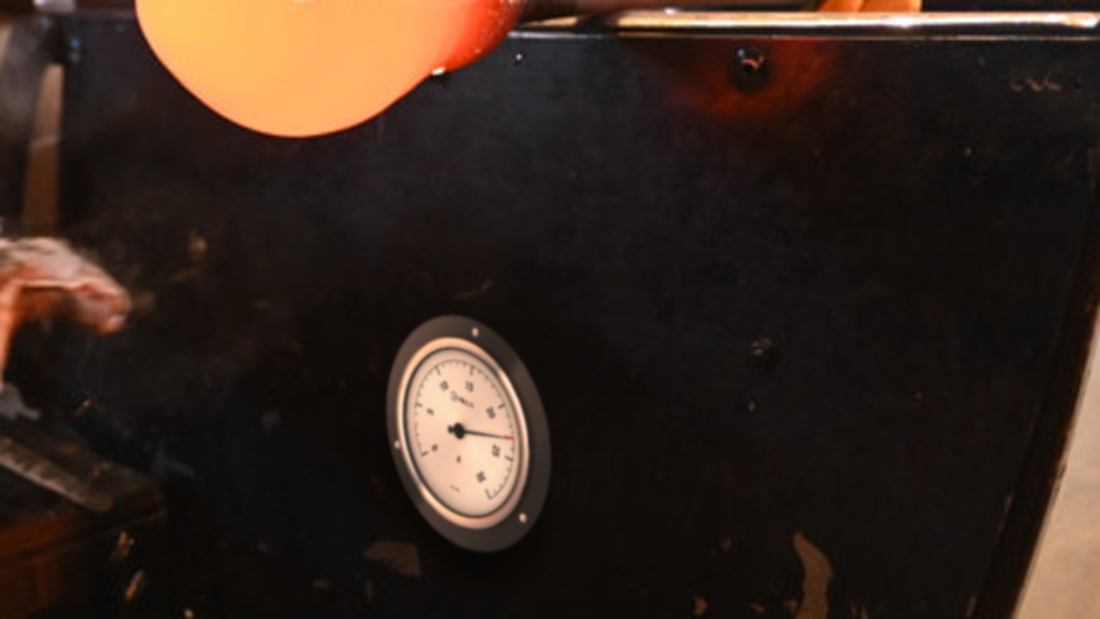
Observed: 23 A
